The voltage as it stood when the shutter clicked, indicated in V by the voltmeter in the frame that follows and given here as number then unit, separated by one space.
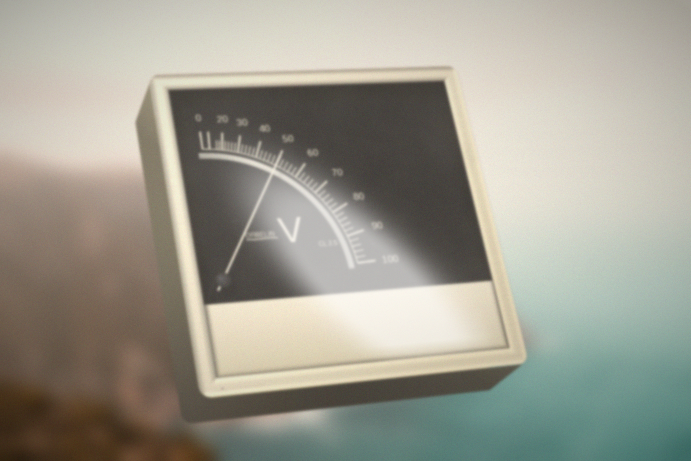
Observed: 50 V
